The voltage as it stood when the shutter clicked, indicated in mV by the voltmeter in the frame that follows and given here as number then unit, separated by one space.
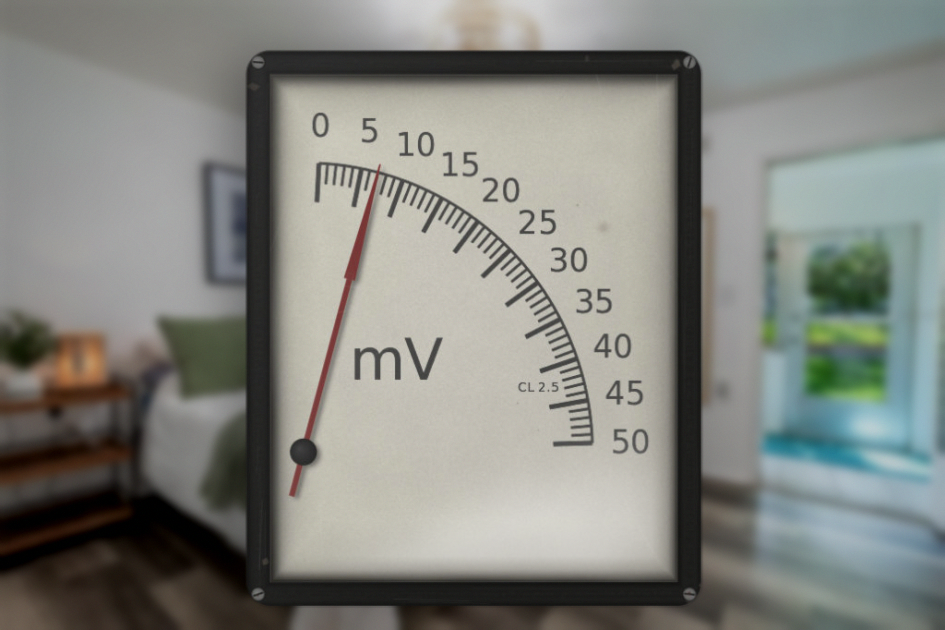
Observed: 7 mV
